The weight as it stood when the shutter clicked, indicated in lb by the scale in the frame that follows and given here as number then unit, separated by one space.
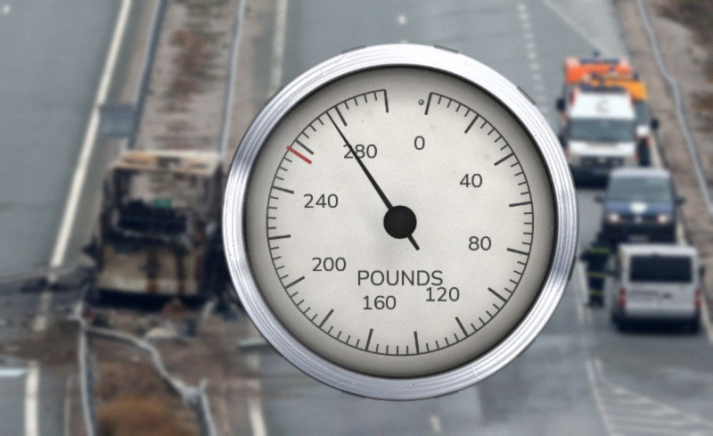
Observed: 276 lb
